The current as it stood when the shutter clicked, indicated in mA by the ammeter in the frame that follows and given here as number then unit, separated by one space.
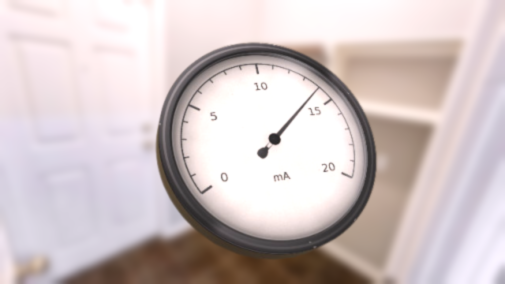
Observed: 14 mA
